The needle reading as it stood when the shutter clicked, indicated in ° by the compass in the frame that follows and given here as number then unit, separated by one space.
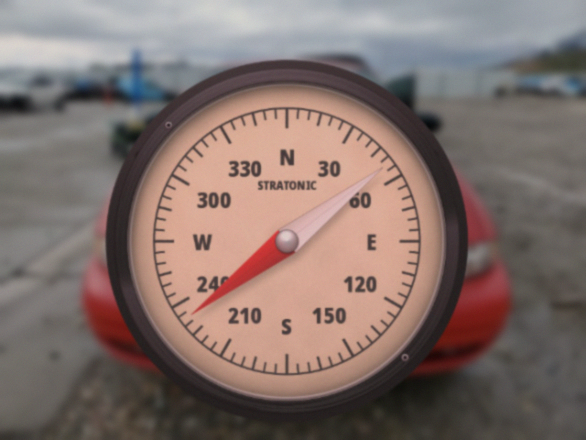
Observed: 232.5 °
